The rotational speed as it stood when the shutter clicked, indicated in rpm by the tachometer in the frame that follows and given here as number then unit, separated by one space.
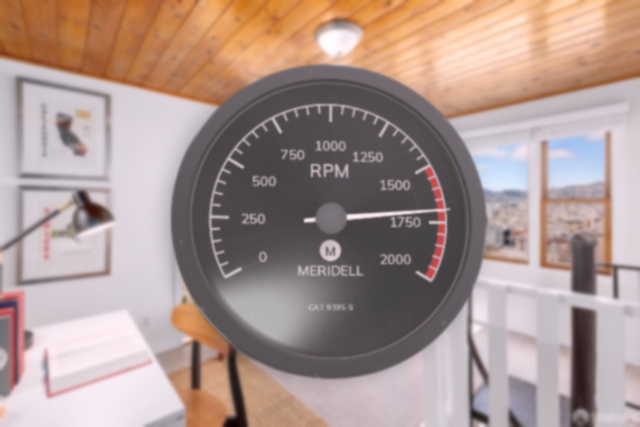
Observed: 1700 rpm
